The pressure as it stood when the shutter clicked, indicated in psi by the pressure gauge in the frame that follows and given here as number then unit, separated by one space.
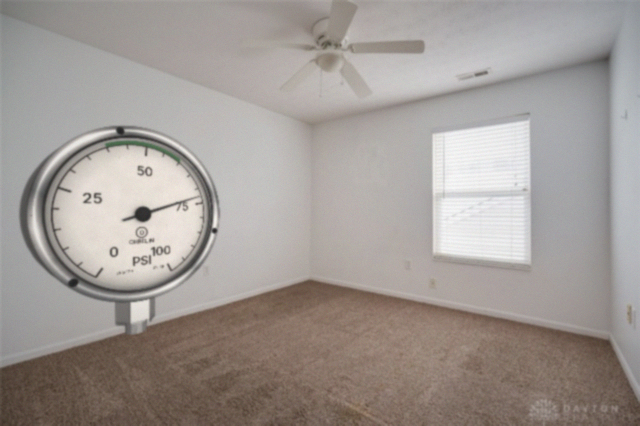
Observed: 72.5 psi
